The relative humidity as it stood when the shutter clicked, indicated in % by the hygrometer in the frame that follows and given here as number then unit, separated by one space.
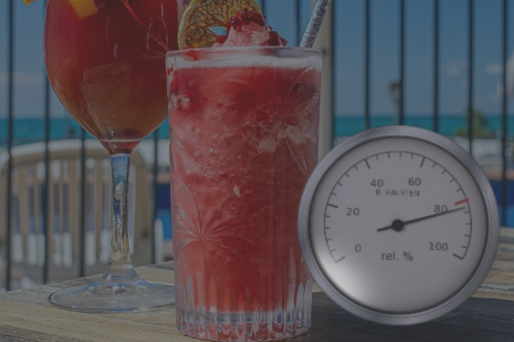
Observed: 82 %
